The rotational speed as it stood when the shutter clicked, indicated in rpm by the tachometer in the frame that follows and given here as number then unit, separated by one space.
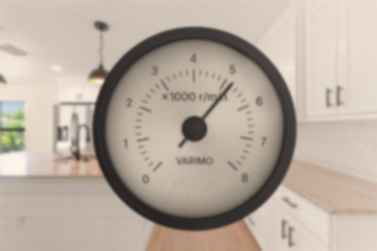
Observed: 5200 rpm
